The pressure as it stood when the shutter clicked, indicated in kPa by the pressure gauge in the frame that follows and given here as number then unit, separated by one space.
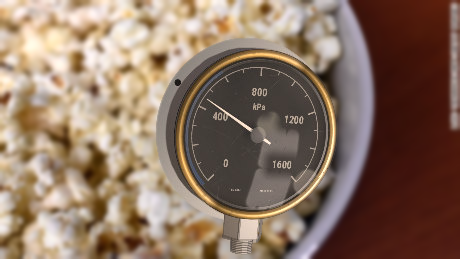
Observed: 450 kPa
